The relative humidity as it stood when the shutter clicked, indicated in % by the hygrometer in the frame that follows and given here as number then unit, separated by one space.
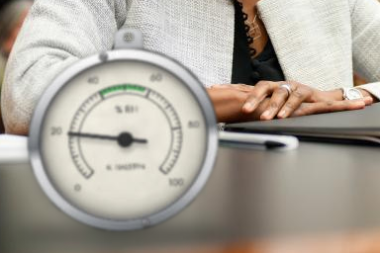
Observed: 20 %
